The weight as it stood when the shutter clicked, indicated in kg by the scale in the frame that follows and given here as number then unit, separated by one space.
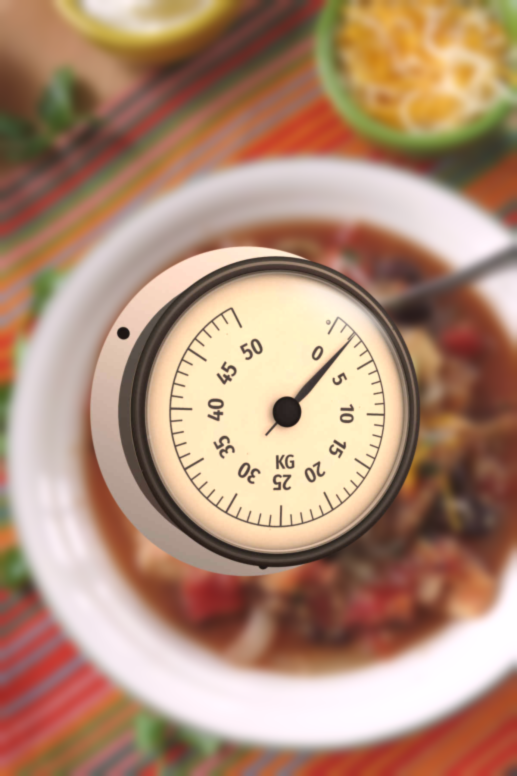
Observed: 2 kg
